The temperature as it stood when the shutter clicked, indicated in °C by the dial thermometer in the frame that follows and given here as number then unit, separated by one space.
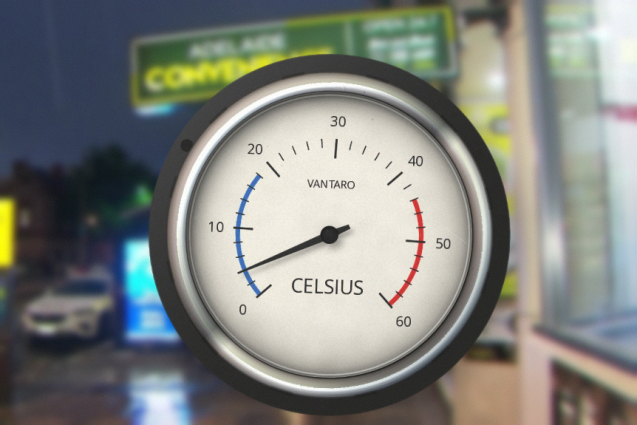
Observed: 4 °C
